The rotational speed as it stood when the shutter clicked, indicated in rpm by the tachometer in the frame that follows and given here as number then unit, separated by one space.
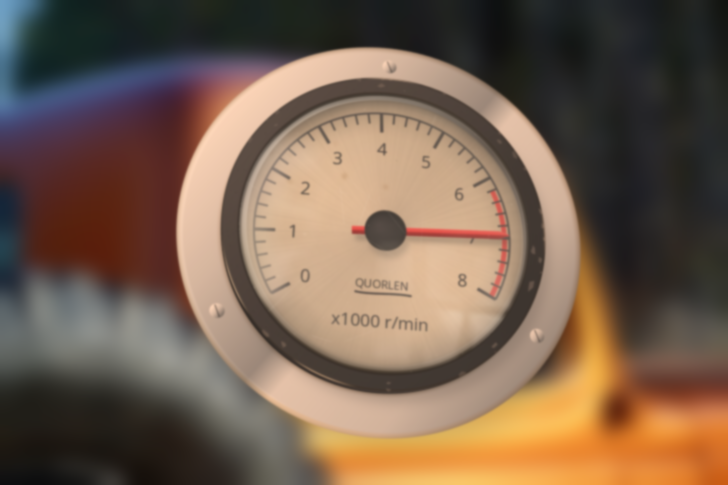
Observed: 7000 rpm
